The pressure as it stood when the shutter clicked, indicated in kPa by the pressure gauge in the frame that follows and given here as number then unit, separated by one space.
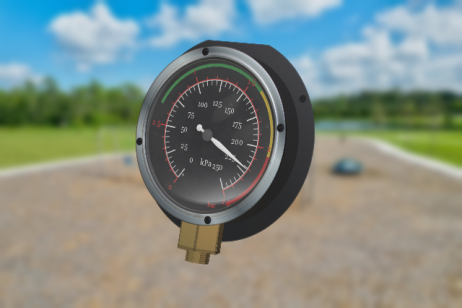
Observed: 220 kPa
